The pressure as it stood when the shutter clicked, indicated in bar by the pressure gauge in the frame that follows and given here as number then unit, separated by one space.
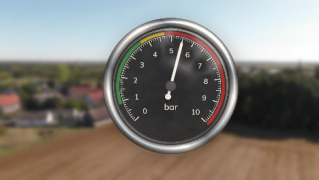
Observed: 5.5 bar
